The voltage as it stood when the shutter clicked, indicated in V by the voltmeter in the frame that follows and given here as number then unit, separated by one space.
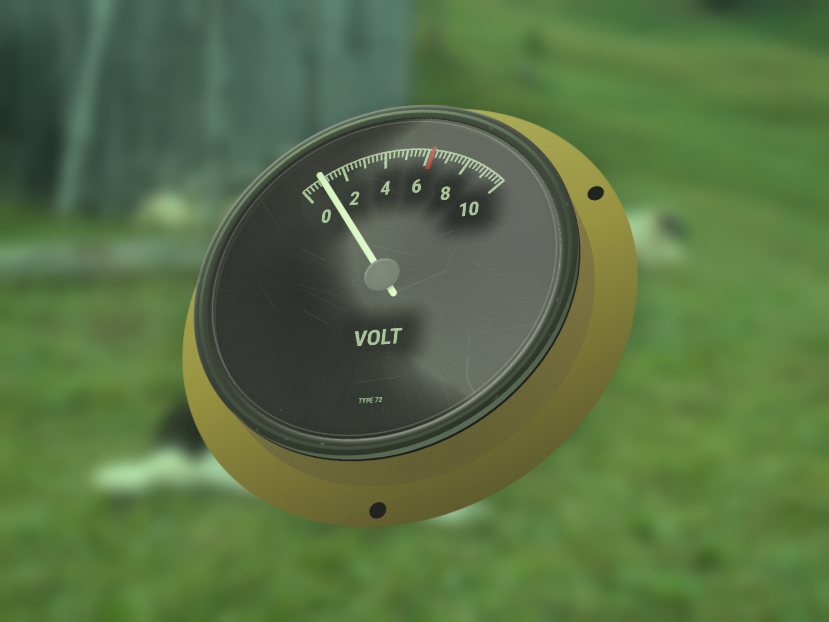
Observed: 1 V
